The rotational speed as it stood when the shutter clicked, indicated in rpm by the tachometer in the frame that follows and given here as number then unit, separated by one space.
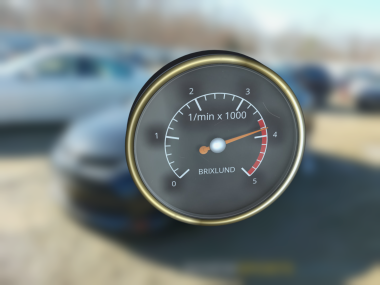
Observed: 3800 rpm
